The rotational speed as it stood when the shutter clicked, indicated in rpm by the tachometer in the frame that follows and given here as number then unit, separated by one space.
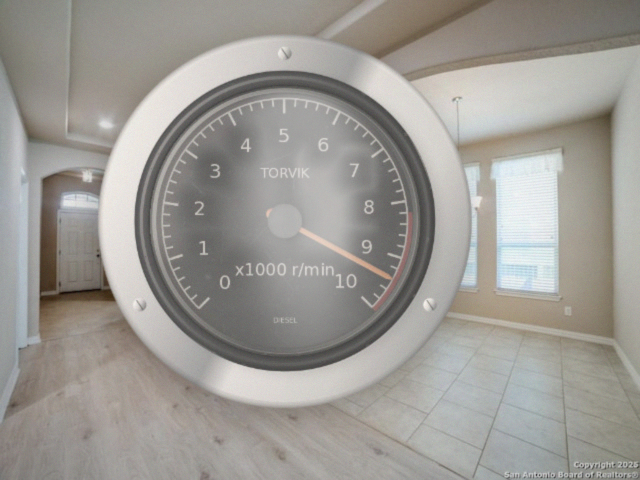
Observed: 9400 rpm
